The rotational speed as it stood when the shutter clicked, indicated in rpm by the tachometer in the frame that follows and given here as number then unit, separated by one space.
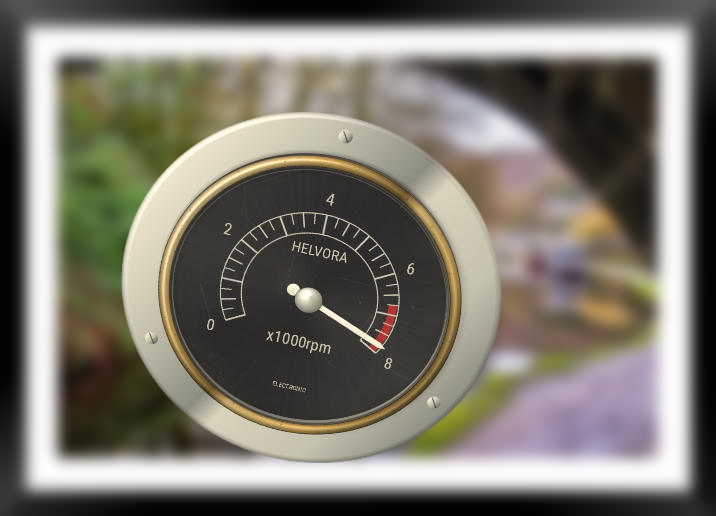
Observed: 7750 rpm
